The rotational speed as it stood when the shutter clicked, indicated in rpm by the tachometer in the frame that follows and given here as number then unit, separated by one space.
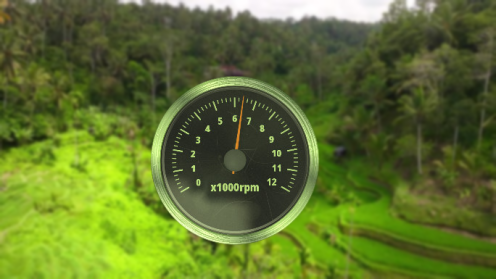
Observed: 6400 rpm
